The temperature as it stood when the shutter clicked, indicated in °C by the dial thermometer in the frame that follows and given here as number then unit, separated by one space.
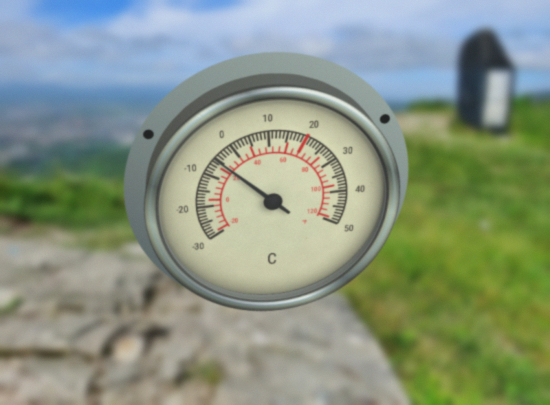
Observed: -5 °C
